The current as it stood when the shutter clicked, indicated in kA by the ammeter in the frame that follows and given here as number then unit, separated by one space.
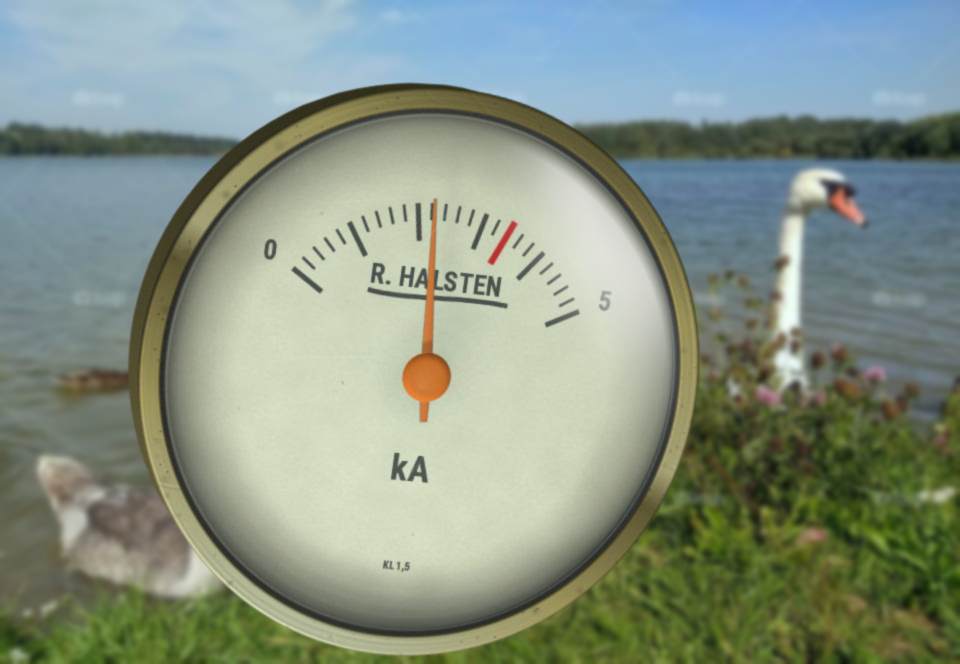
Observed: 2.2 kA
